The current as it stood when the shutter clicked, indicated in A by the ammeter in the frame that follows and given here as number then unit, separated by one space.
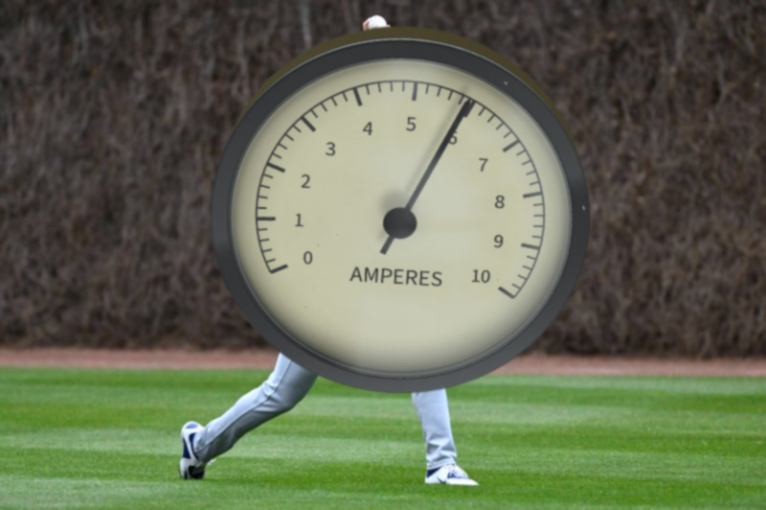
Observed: 5.9 A
